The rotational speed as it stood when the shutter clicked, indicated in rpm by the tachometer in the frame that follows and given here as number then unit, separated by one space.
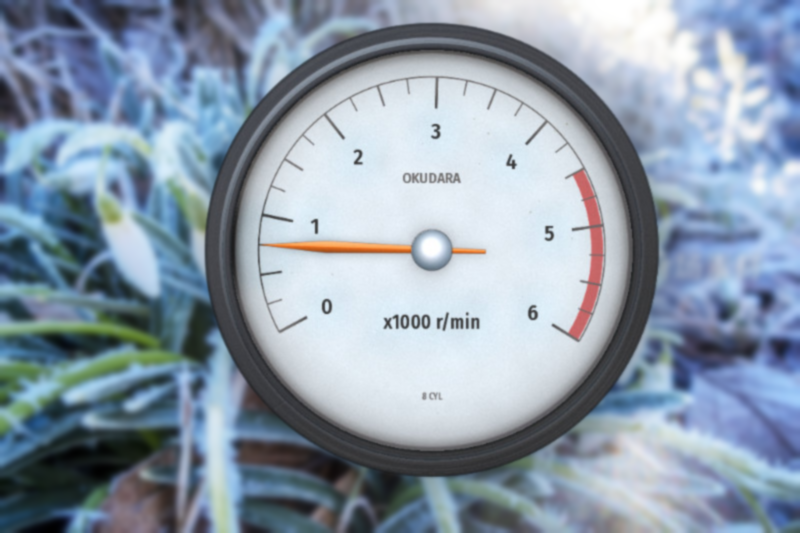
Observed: 750 rpm
